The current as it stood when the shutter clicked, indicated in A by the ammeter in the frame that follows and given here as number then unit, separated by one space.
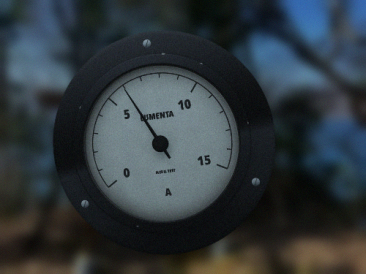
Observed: 6 A
